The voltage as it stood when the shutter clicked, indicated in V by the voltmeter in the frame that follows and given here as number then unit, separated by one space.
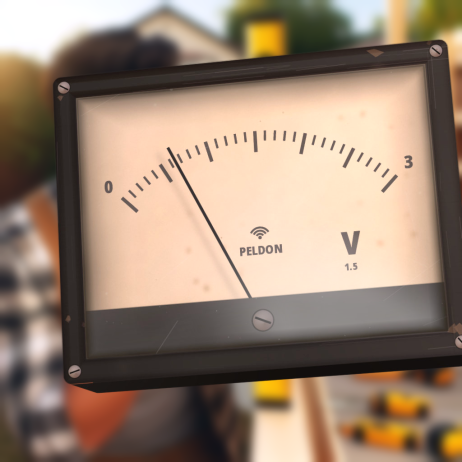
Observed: 0.65 V
